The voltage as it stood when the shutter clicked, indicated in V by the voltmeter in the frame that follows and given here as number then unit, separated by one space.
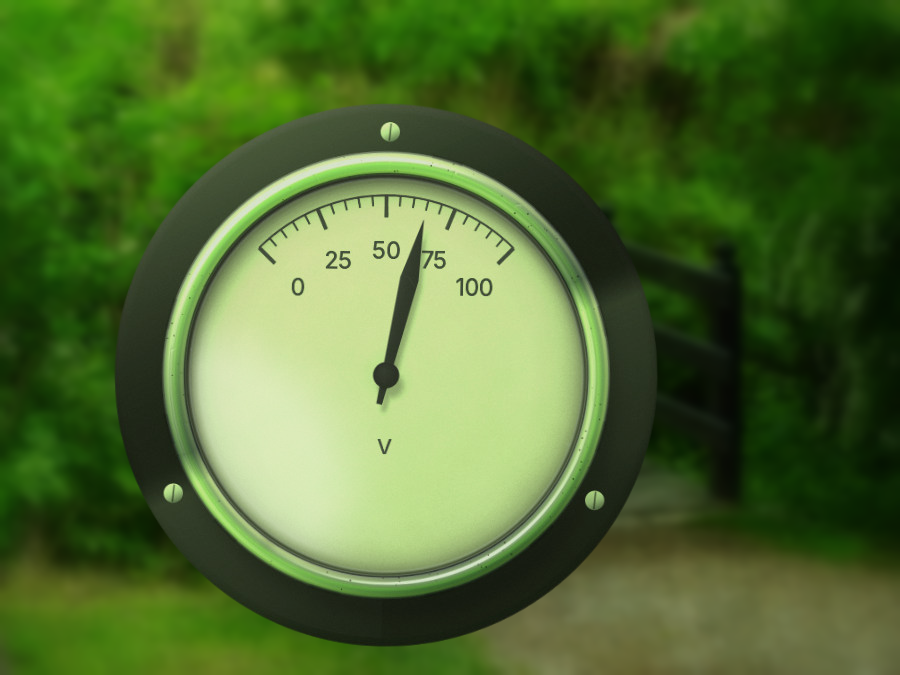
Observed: 65 V
